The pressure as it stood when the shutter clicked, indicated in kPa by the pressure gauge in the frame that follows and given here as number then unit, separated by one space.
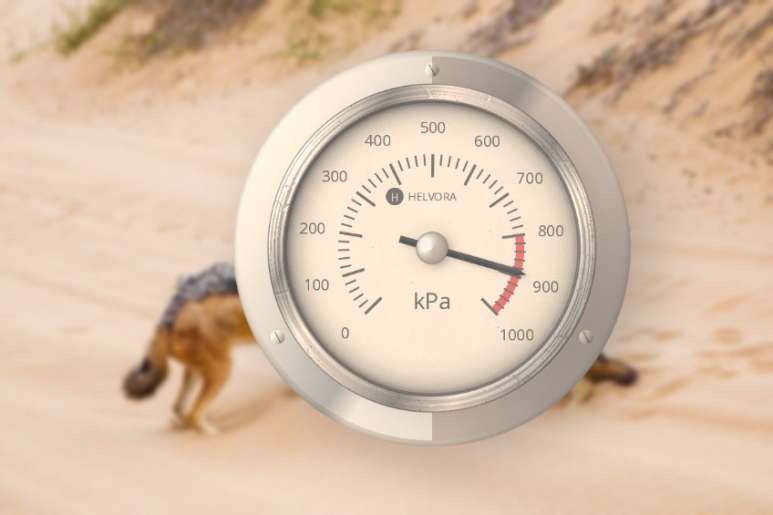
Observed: 890 kPa
